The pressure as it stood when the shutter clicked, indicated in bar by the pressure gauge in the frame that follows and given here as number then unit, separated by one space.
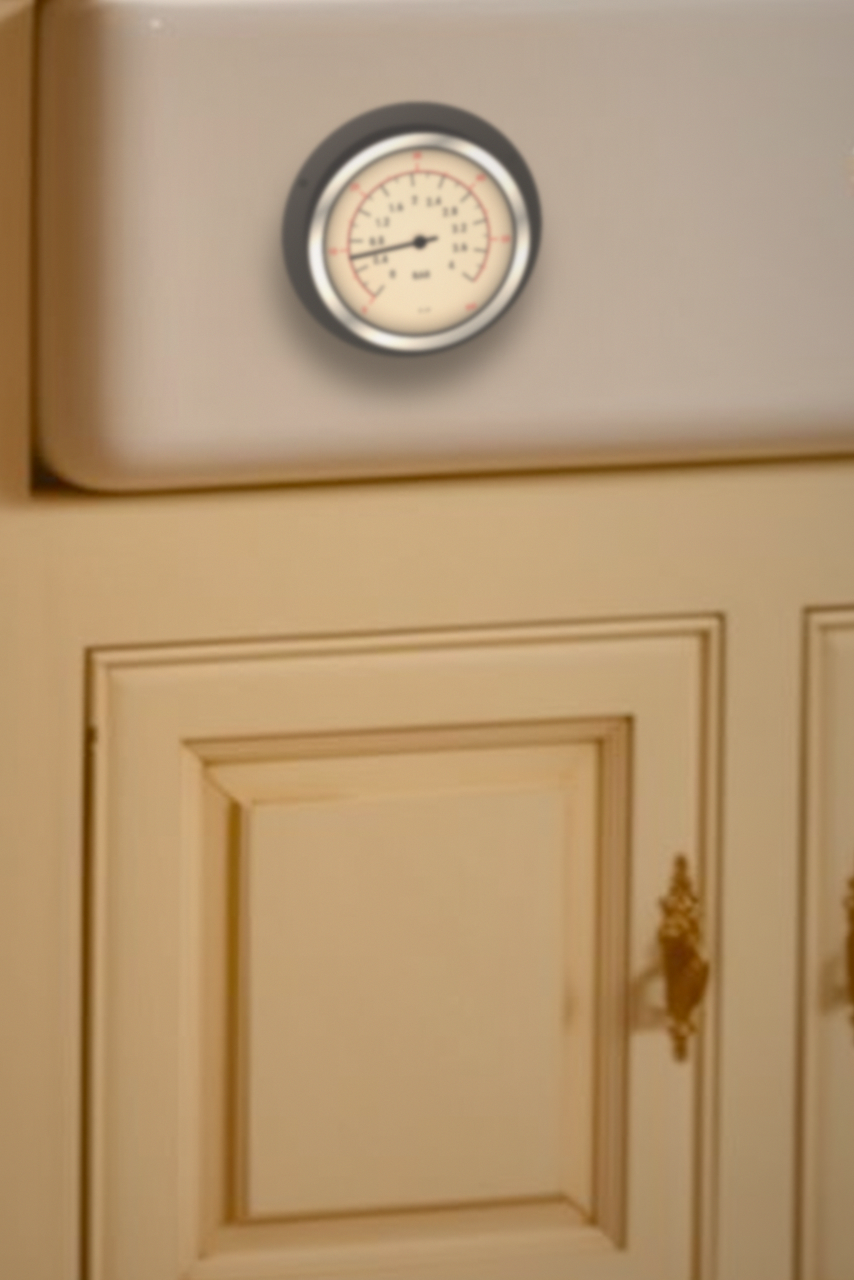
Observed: 0.6 bar
